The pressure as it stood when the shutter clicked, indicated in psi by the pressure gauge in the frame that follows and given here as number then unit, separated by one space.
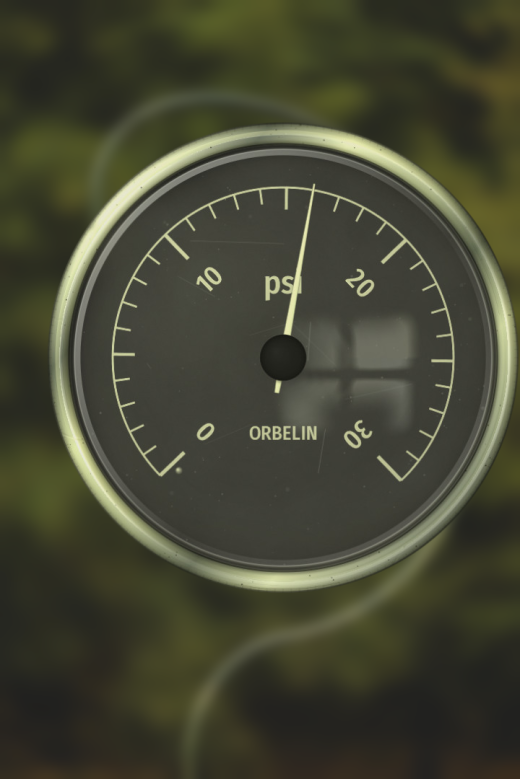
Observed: 16 psi
